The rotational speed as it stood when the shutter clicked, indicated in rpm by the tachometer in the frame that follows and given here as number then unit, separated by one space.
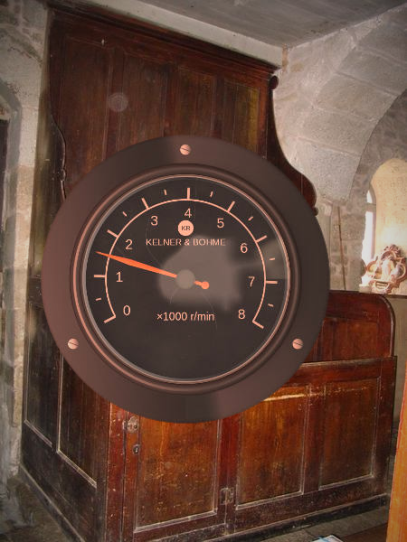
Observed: 1500 rpm
